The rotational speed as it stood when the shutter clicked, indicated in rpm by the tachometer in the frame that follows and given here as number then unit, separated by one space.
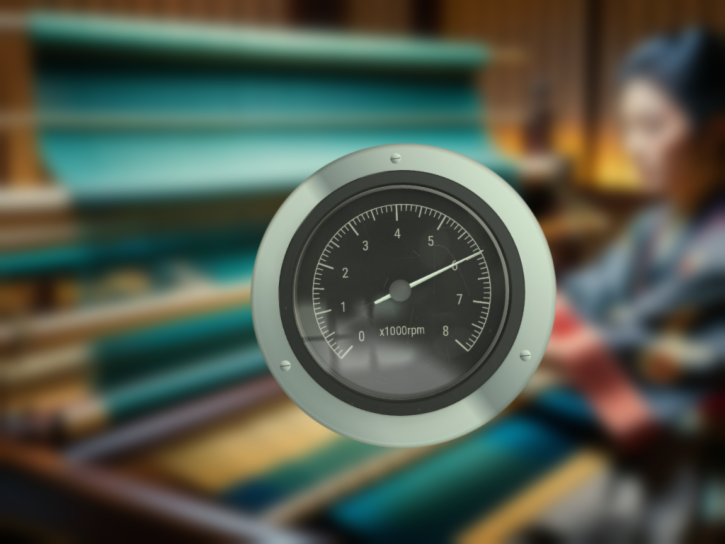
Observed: 6000 rpm
